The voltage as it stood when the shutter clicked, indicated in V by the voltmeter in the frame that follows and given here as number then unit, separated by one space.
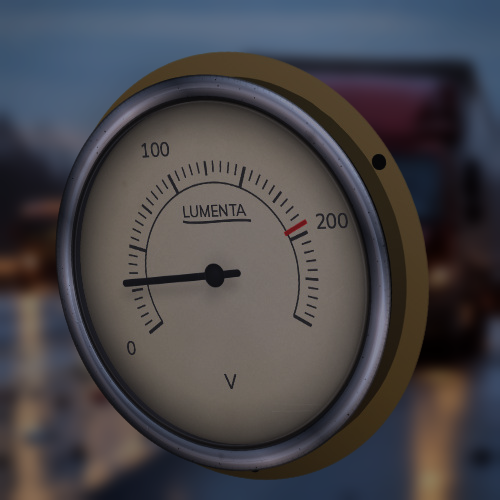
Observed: 30 V
